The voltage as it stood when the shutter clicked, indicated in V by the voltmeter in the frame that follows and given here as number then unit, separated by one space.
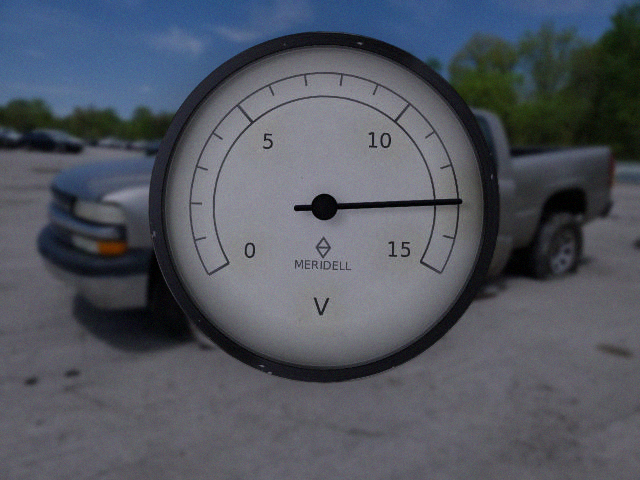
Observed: 13 V
